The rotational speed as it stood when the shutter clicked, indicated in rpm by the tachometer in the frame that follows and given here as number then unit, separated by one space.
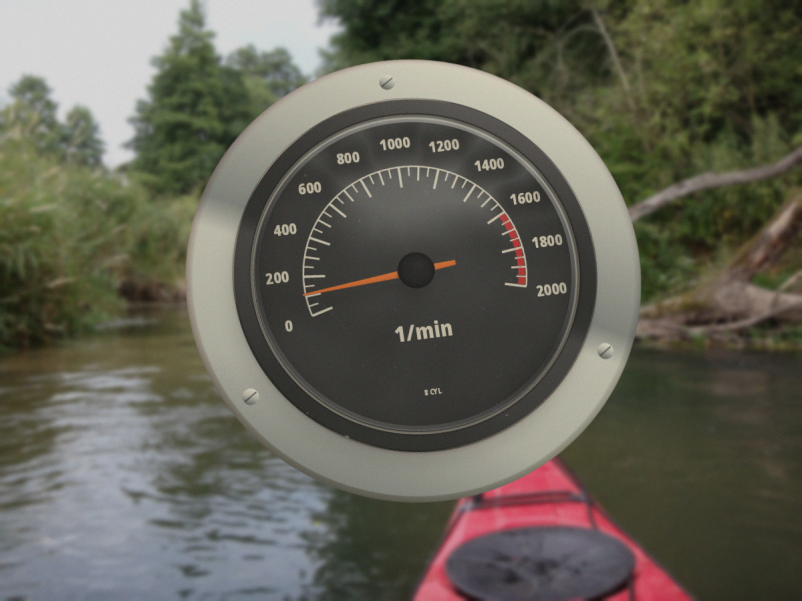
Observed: 100 rpm
